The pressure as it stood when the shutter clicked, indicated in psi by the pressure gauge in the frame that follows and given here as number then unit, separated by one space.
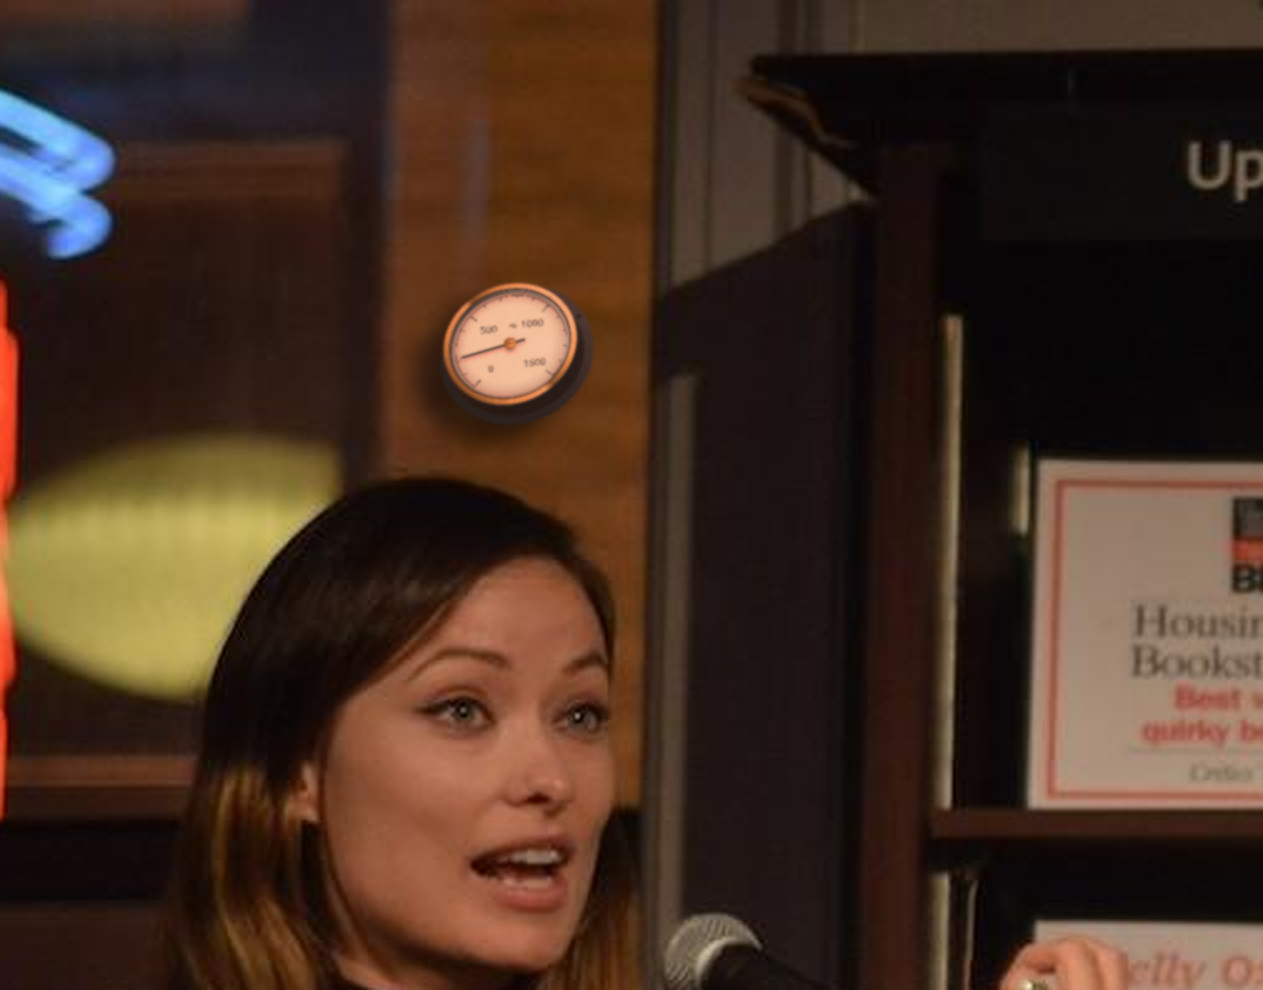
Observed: 200 psi
